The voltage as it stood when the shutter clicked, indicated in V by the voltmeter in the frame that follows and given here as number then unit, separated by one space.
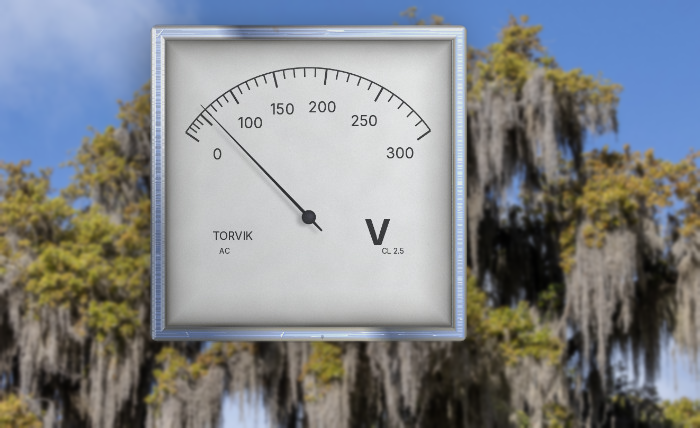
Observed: 60 V
